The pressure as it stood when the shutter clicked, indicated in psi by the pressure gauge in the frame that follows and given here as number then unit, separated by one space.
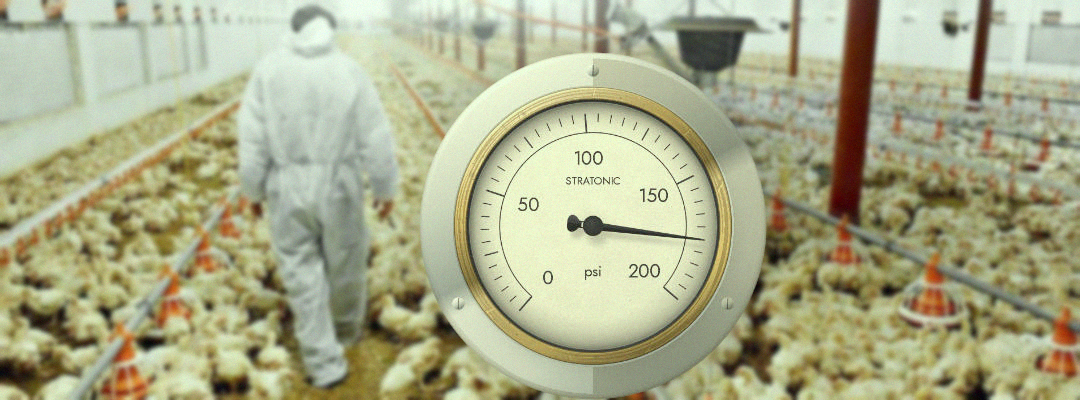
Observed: 175 psi
